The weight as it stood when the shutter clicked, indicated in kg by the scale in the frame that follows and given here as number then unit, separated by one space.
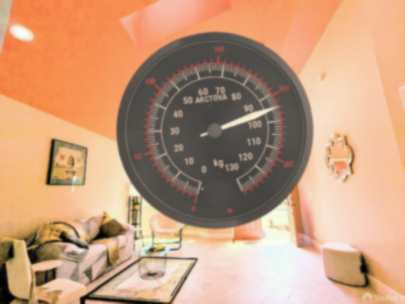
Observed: 95 kg
